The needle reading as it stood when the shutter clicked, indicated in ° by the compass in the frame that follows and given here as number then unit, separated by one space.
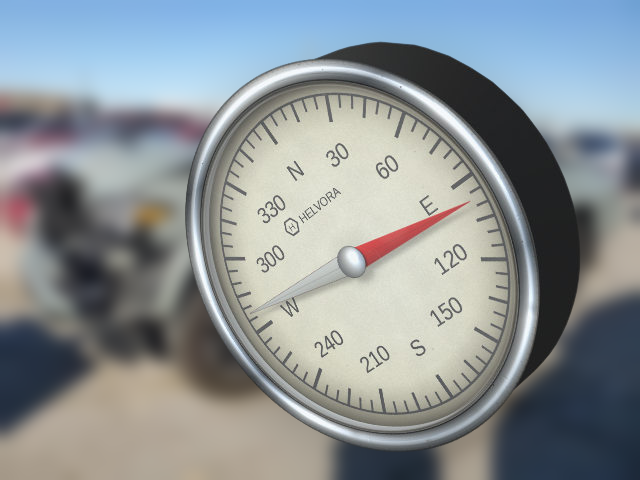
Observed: 97.5 °
